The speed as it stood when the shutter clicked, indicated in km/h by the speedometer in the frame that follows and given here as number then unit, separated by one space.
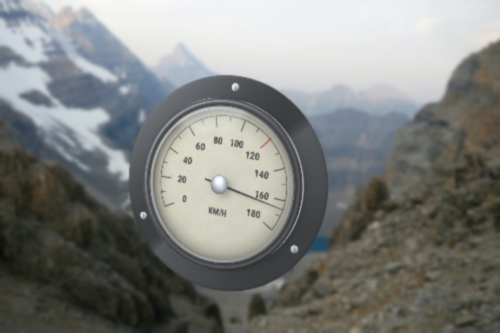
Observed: 165 km/h
